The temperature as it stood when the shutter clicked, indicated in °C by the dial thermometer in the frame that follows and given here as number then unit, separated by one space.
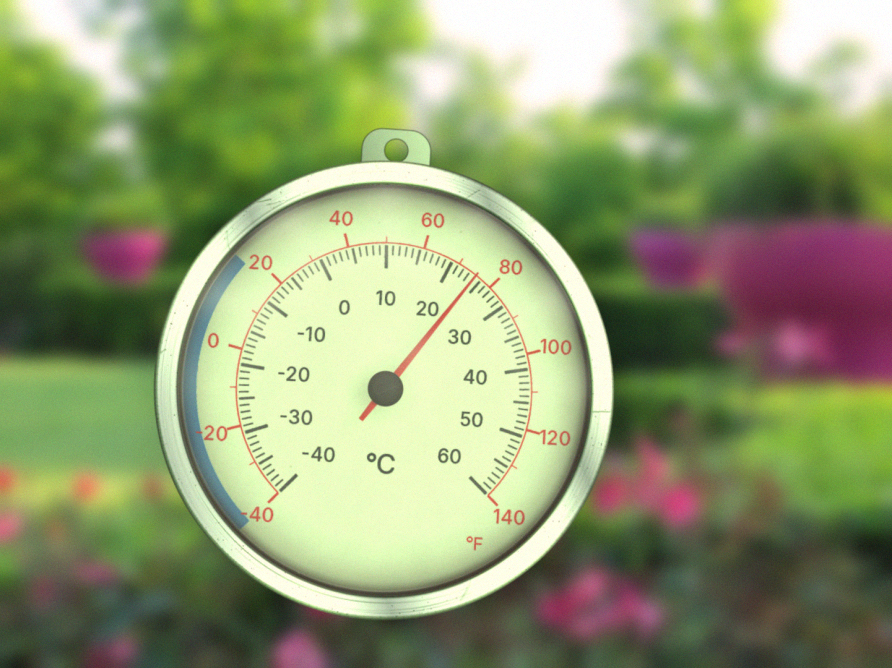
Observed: 24 °C
